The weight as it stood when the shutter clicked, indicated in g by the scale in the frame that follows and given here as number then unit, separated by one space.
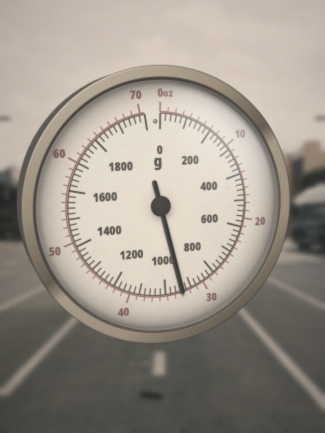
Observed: 940 g
